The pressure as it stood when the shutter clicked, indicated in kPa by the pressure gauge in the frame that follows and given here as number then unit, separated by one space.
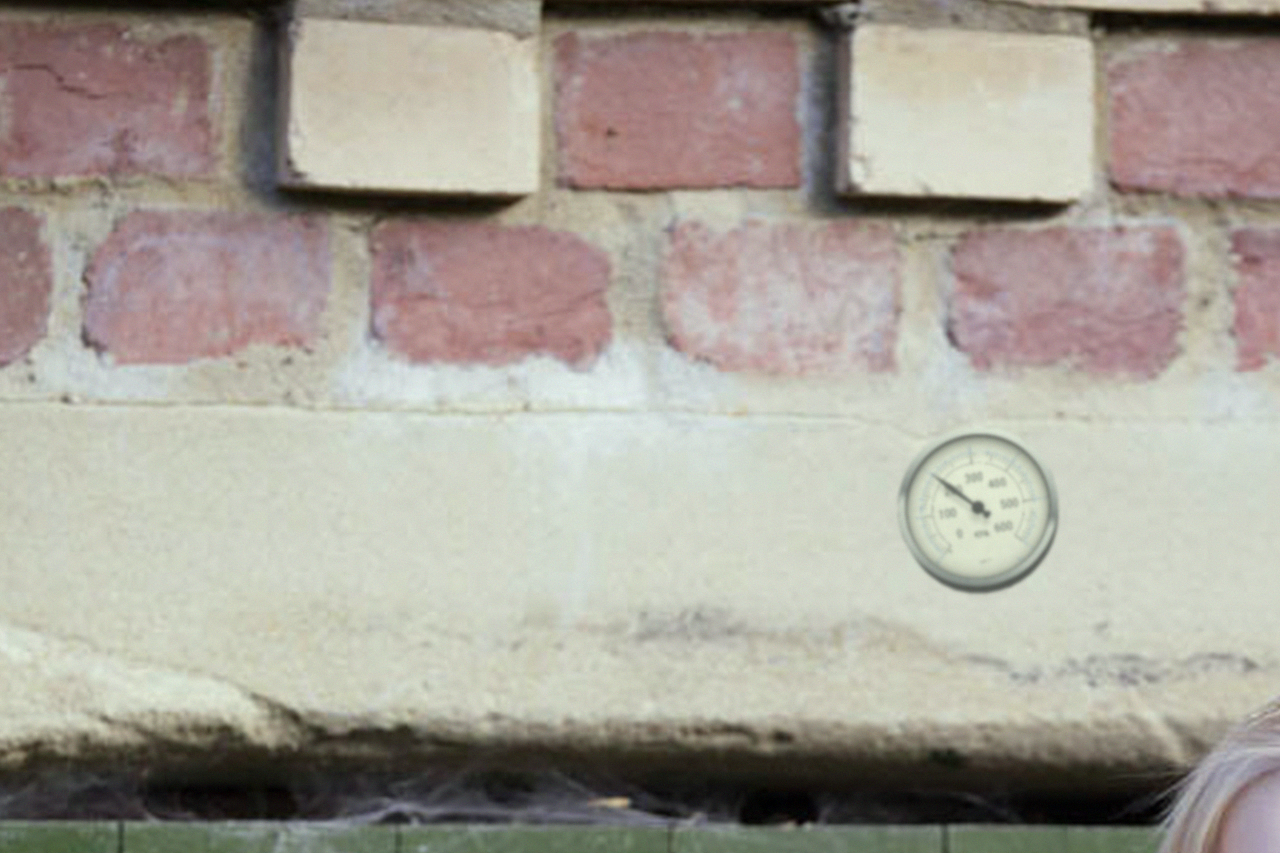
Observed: 200 kPa
